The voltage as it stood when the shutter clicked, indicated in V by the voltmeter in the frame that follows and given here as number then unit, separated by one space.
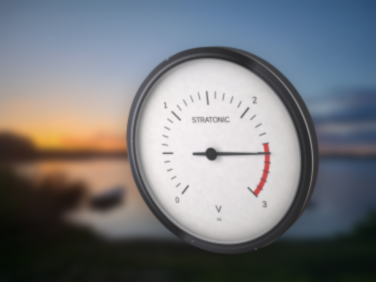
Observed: 2.5 V
